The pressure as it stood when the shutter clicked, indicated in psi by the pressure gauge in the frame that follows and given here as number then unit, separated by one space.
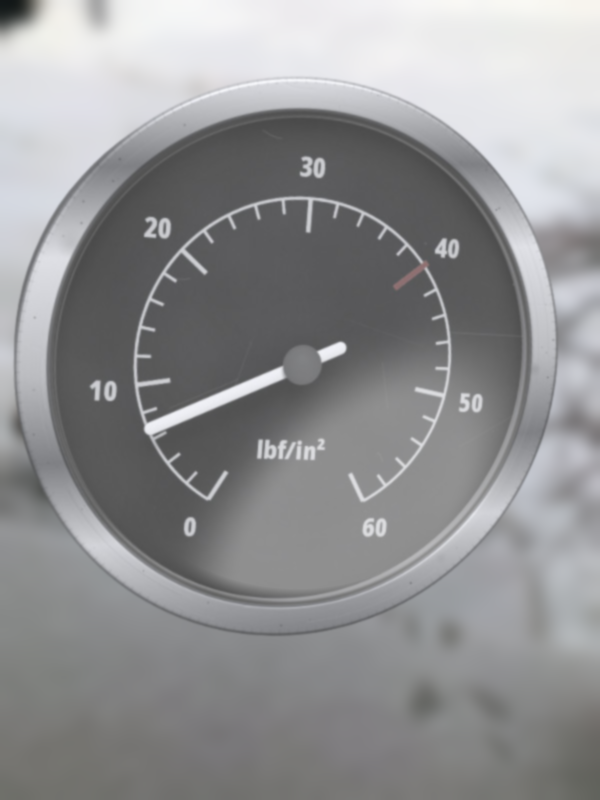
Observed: 7 psi
